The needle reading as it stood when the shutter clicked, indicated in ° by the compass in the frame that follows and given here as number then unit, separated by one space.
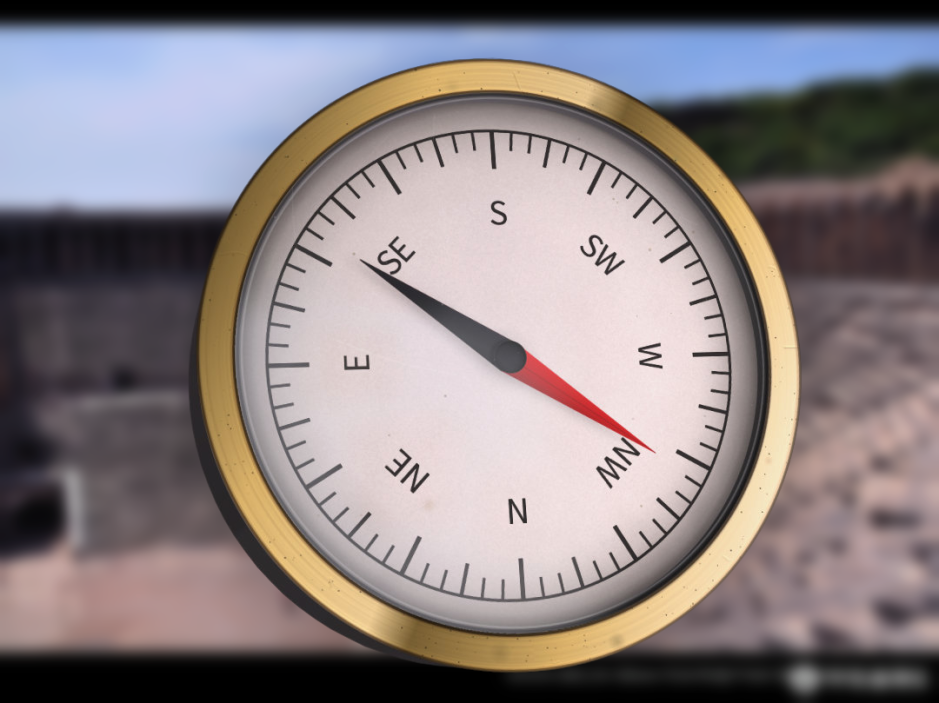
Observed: 305 °
